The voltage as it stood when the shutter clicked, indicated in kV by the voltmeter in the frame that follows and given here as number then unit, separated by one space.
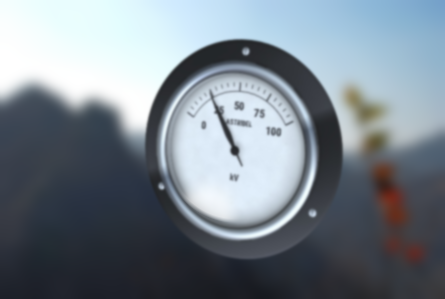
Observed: 25 kV
